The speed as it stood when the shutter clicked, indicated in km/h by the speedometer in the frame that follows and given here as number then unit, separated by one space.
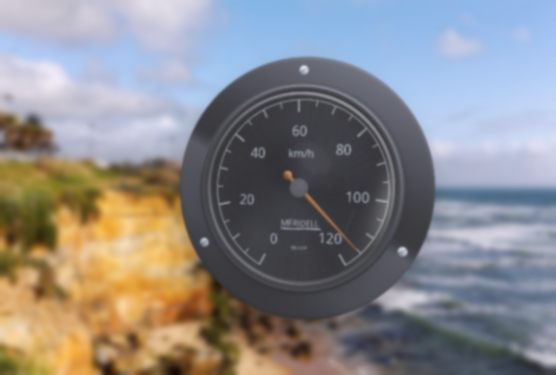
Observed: 115 km/h
